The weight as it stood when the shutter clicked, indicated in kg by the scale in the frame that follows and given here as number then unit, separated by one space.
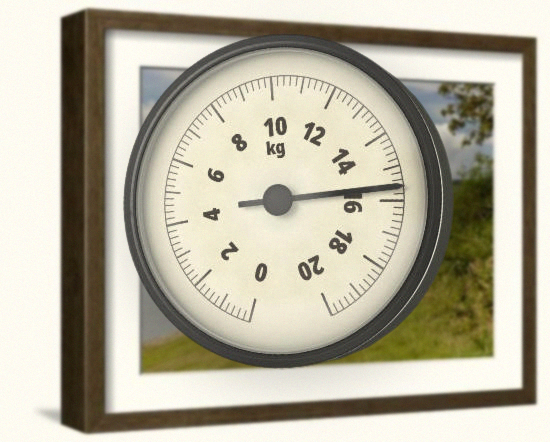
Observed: 15.6 kg
